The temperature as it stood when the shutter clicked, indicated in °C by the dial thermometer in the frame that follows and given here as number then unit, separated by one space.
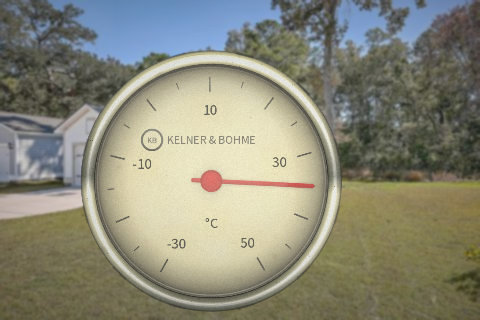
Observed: 35 °C
